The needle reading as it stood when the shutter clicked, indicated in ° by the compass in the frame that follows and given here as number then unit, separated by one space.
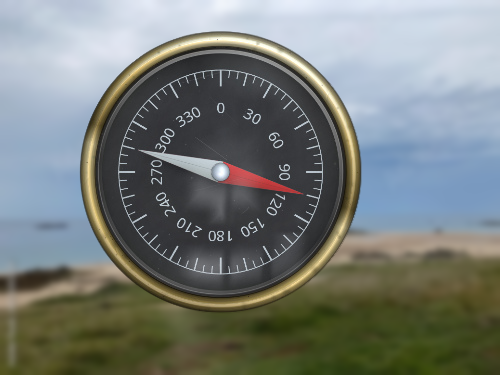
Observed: 105 °
